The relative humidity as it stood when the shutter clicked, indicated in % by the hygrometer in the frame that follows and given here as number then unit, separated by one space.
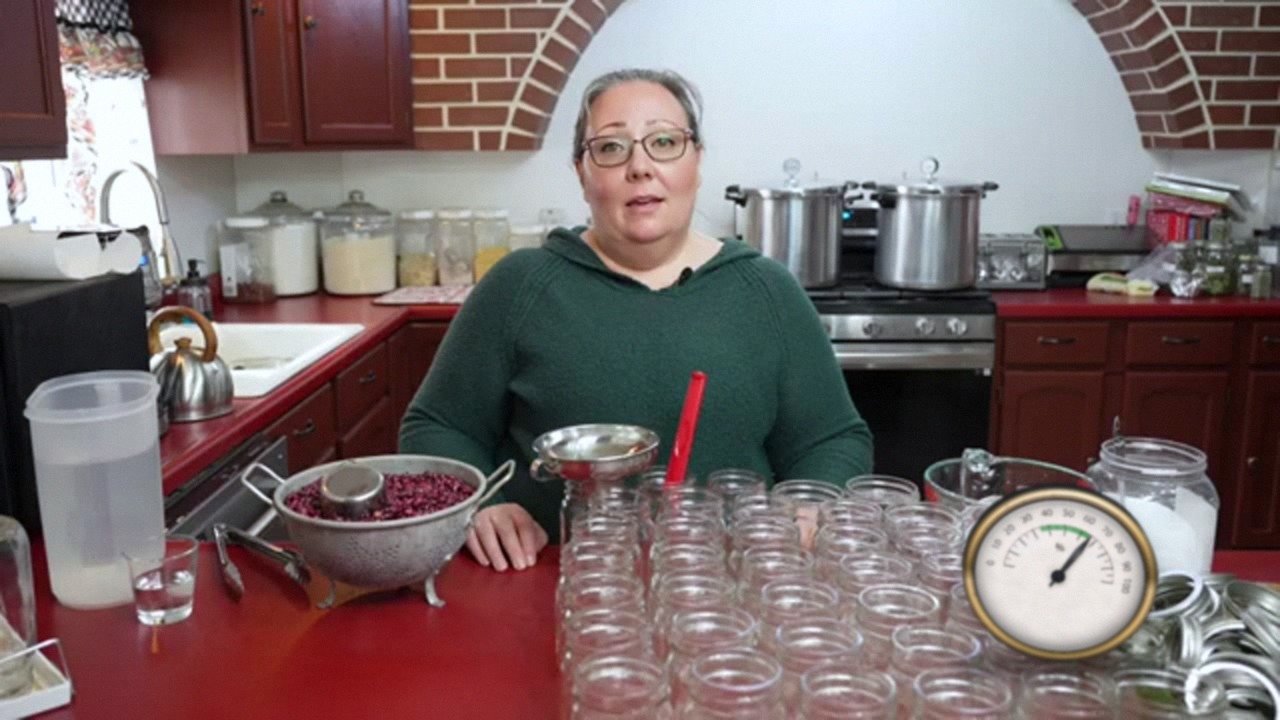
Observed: 65 %
